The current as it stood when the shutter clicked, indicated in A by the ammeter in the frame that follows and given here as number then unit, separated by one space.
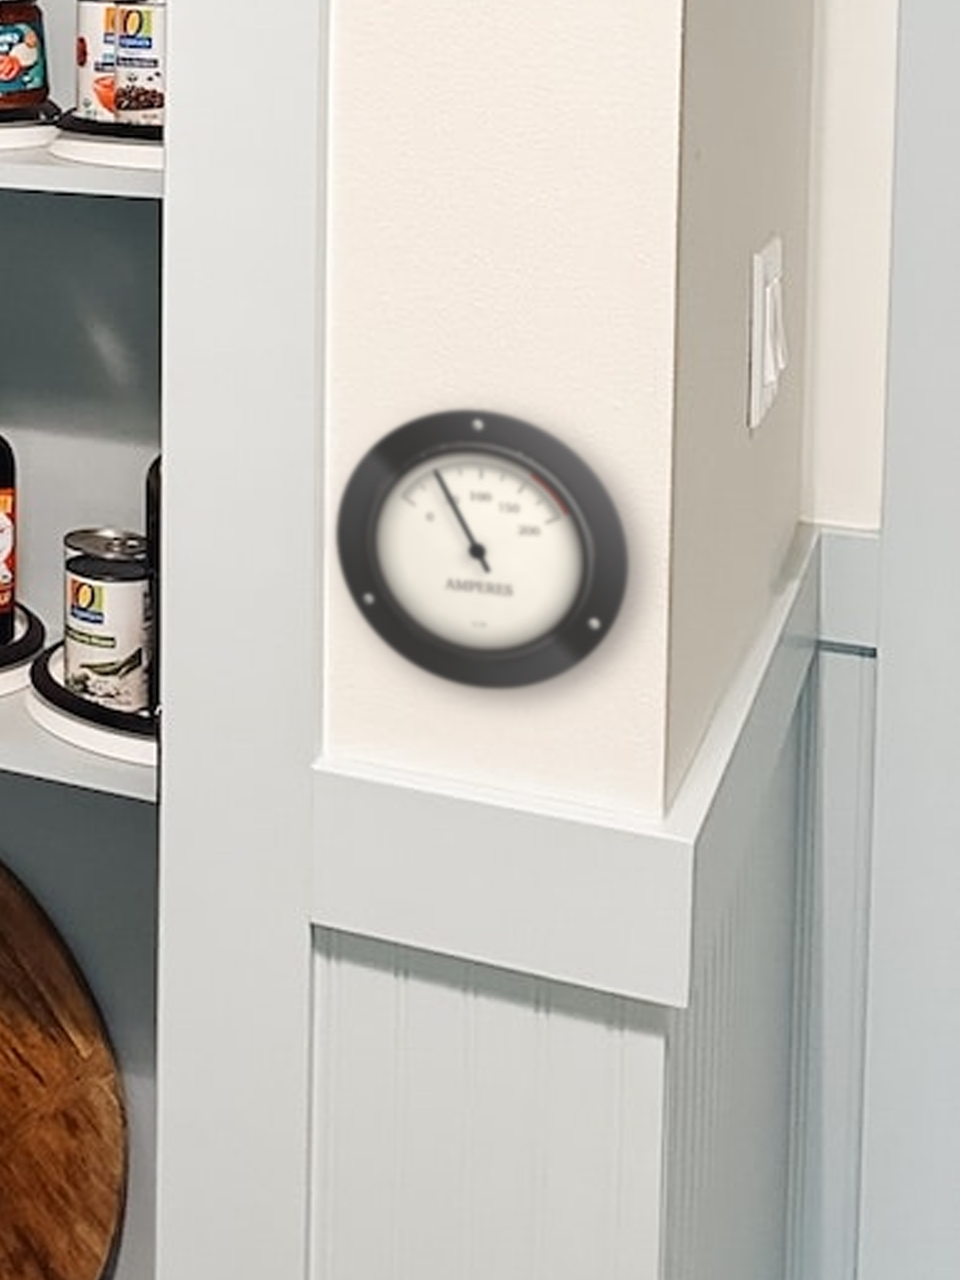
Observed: 50 A
